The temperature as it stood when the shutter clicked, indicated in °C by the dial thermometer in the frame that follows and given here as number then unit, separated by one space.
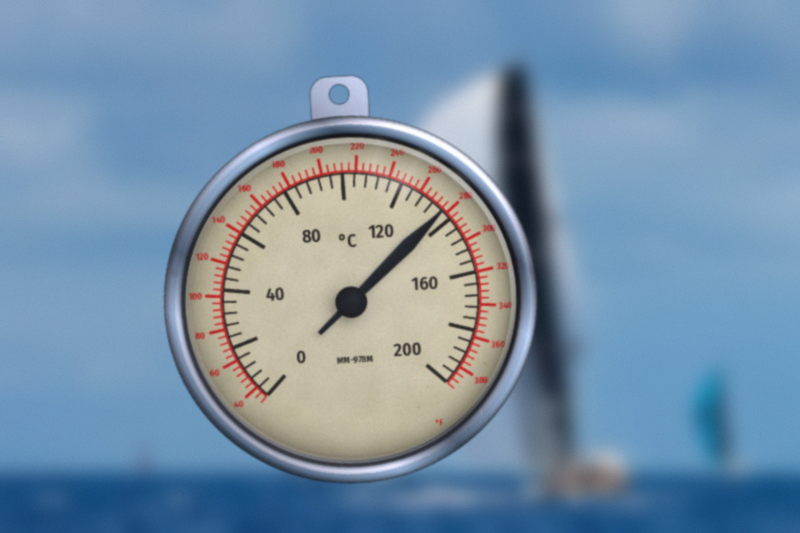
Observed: 136 °C
